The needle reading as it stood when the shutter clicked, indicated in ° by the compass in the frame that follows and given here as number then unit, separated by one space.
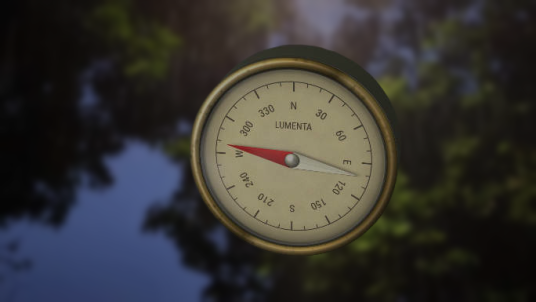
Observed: 280 °
